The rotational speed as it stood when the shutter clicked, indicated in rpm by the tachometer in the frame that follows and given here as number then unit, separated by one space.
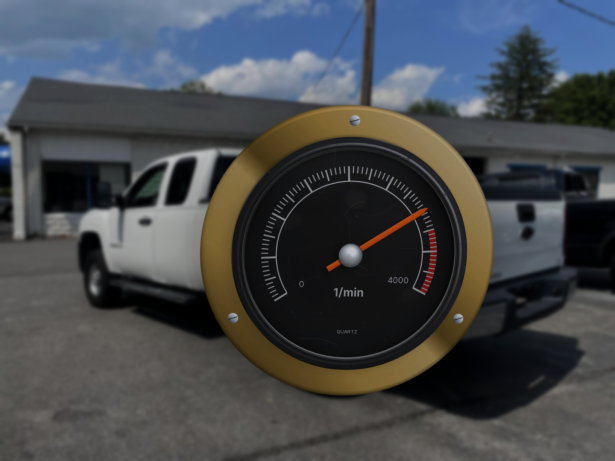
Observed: 3000 rpm
